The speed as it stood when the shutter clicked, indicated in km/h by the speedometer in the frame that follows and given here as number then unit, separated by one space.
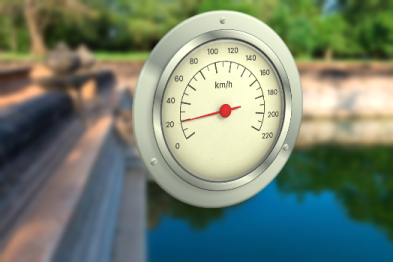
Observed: 20 km/h
